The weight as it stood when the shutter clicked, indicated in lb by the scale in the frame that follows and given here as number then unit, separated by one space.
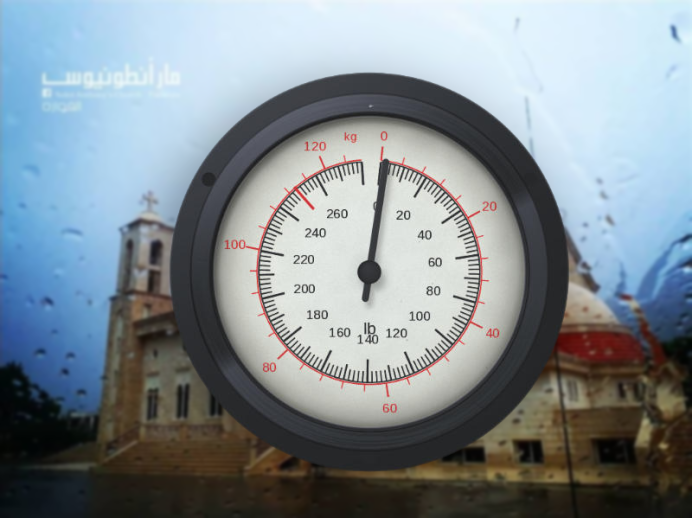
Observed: 2 lb
